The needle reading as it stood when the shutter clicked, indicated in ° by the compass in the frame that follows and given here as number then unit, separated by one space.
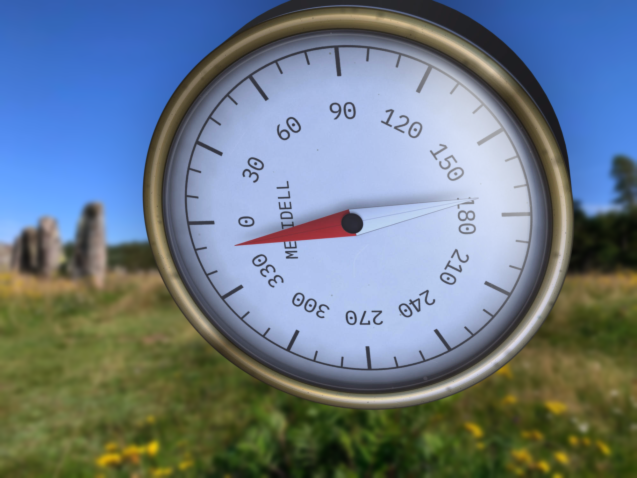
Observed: 350 °
